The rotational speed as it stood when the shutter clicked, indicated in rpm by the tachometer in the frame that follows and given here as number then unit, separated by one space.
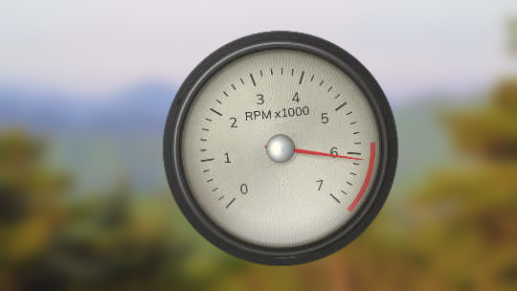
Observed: 6100 rpm
